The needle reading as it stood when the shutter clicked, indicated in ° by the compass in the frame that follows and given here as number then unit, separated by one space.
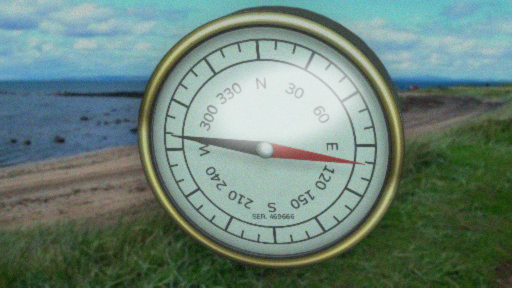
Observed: 100 °
